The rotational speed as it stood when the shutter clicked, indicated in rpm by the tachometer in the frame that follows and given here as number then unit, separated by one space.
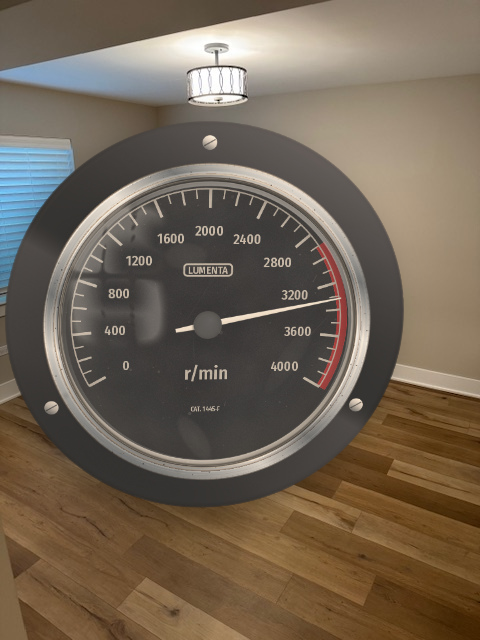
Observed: 3300 rpm
